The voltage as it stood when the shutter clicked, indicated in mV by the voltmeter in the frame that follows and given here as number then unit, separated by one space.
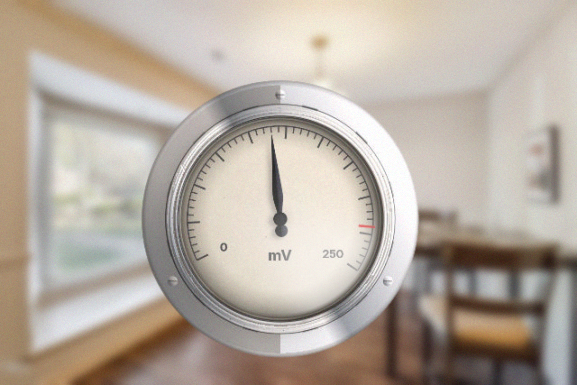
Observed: 115 mV
